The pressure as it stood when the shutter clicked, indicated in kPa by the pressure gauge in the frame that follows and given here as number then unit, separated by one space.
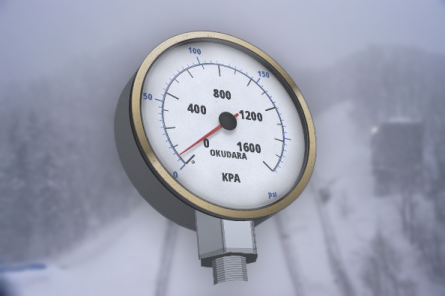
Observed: 50 kPa
